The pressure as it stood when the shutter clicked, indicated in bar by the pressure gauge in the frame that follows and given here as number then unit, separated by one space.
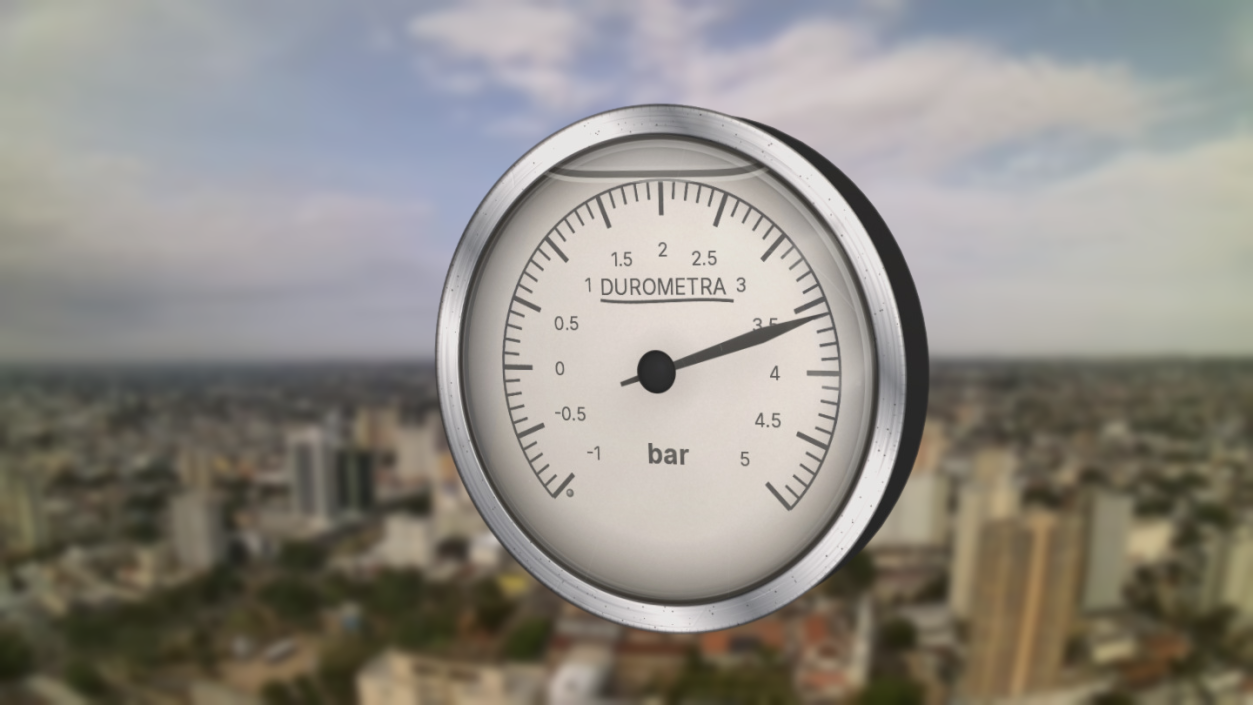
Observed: 3.6 bar
